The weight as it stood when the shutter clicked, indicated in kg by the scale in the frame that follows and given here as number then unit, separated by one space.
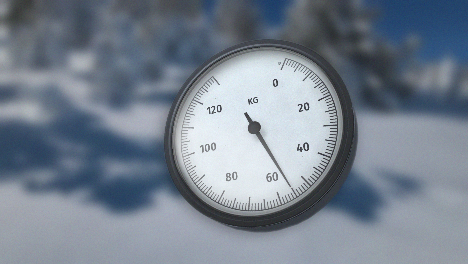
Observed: 55 kg
